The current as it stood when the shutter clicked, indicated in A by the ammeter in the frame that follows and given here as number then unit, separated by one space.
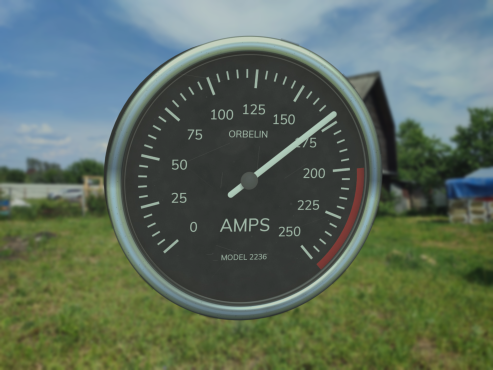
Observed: 170 A
